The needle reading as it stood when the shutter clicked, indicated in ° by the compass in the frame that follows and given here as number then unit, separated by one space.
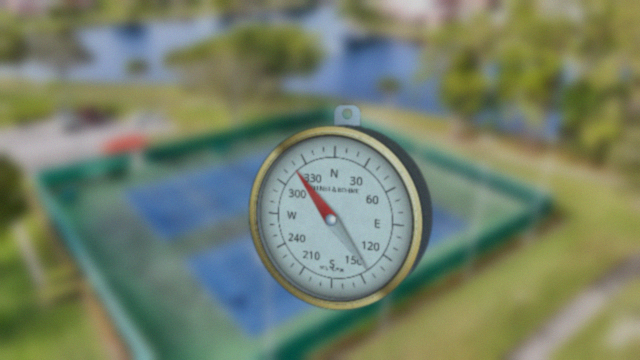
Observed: 320 °
